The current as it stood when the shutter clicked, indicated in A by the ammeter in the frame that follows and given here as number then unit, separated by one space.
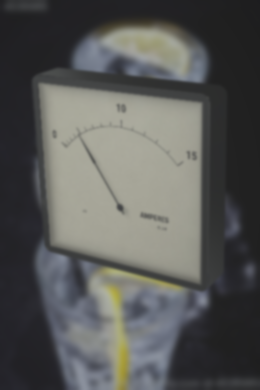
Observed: 5 A
